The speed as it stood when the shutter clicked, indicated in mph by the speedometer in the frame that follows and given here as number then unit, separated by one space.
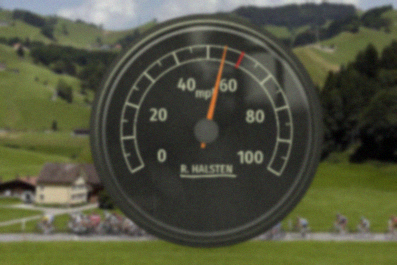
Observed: 55 mph
